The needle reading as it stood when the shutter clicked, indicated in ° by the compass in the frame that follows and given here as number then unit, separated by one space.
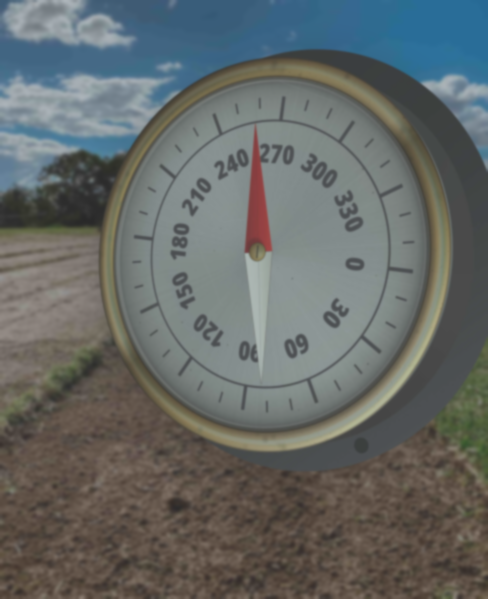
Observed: 260 °
